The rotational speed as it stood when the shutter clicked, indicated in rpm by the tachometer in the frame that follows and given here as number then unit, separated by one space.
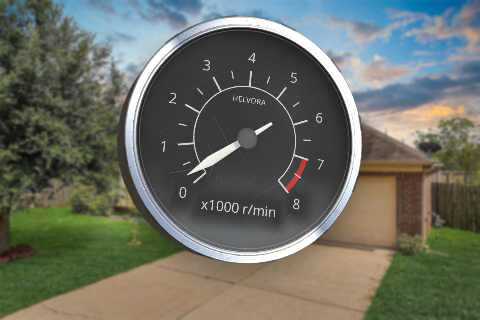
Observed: 250 rpm
